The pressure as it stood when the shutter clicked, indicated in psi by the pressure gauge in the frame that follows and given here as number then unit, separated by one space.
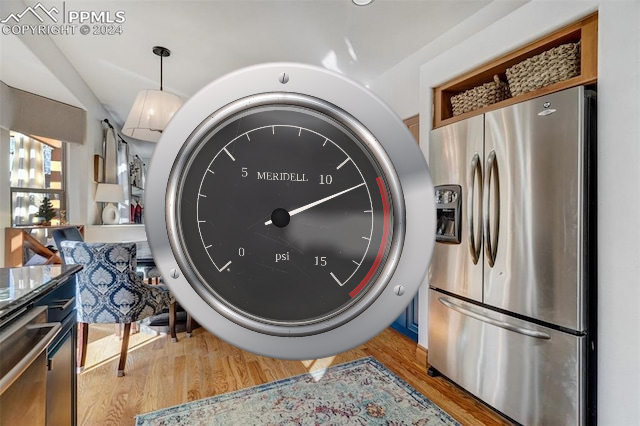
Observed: 11 psi
